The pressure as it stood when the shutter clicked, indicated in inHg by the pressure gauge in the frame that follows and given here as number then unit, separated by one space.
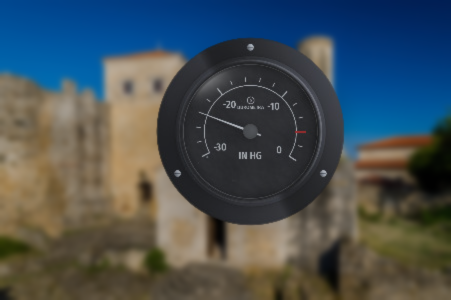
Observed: -24 inHg
